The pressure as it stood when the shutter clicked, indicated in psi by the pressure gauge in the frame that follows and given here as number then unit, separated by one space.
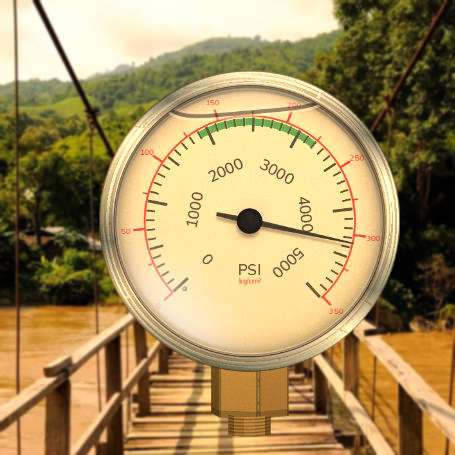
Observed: 4350 psi
